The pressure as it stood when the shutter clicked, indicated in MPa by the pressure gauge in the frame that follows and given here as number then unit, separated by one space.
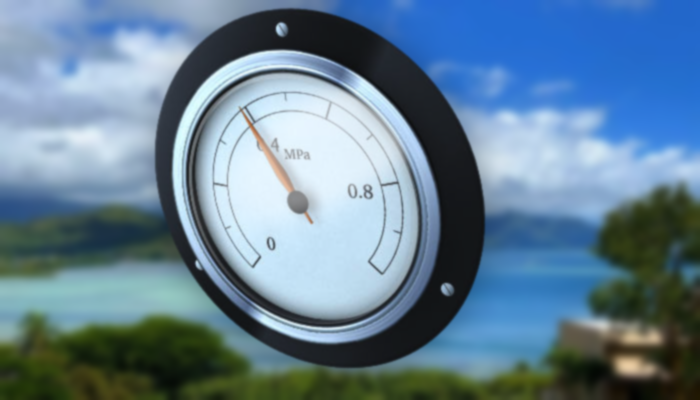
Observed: 0.4 MPa
